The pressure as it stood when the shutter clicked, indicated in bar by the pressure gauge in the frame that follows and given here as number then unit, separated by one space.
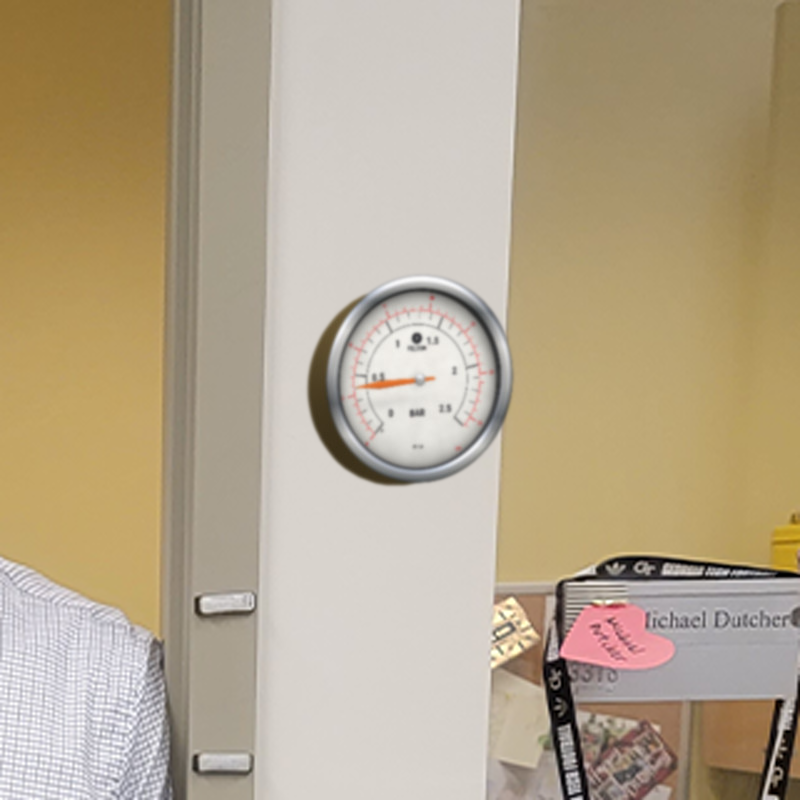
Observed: 0.4 bar
